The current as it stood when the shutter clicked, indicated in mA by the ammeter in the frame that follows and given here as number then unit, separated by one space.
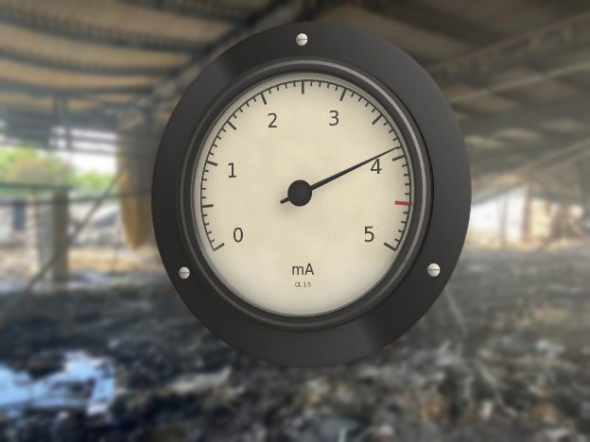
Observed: 3.9 mA
